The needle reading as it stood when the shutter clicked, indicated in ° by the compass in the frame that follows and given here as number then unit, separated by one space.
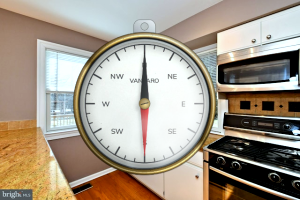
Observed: 180 °
